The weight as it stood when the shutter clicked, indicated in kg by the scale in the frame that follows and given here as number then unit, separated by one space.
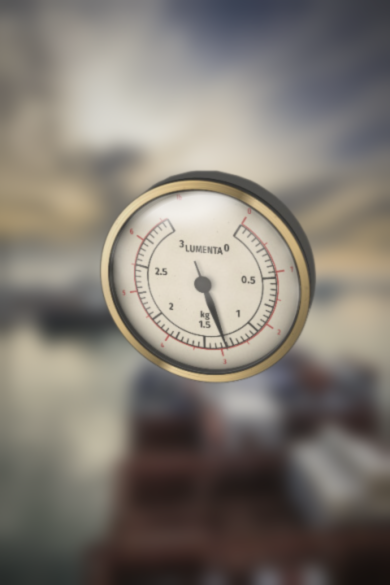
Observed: 1.3 kg
